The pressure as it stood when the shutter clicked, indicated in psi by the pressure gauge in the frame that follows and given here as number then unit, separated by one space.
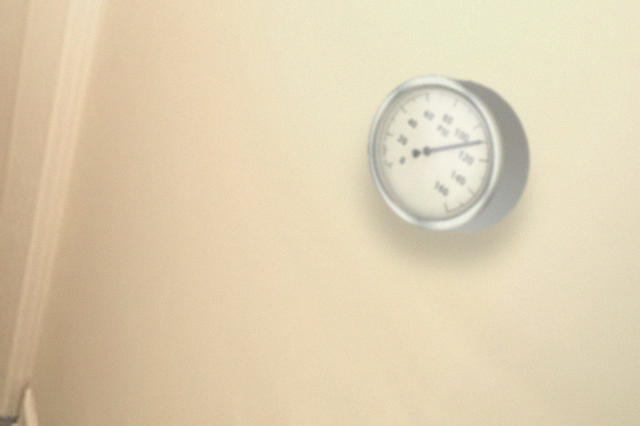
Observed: 110 psi
